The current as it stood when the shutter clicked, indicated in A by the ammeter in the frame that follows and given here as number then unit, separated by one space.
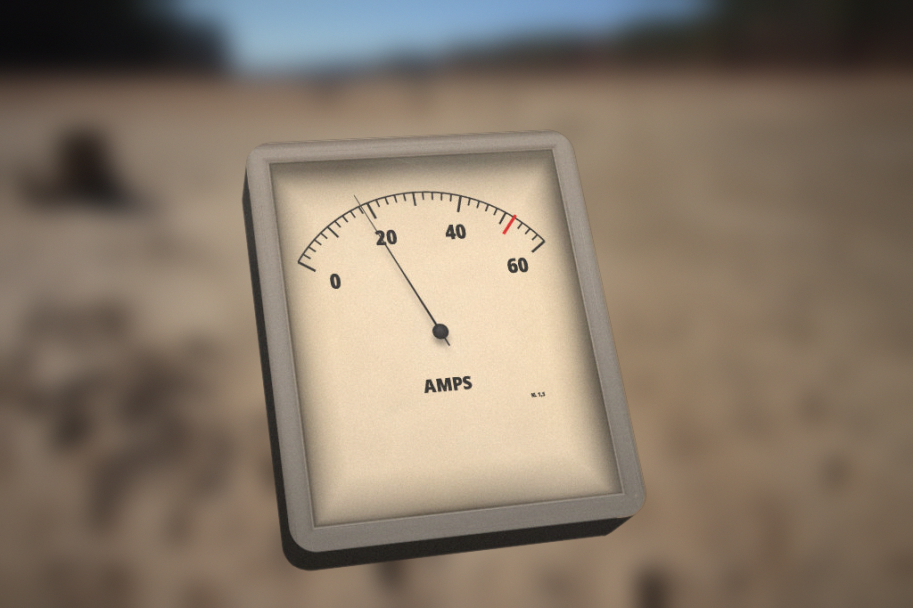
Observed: 18 A
